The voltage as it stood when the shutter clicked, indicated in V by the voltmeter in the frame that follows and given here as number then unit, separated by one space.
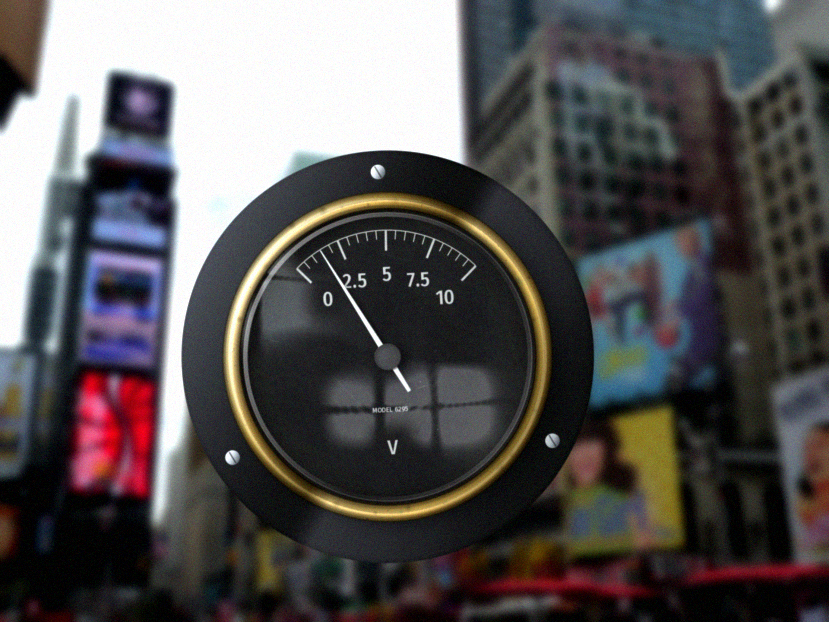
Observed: 1.5 V
